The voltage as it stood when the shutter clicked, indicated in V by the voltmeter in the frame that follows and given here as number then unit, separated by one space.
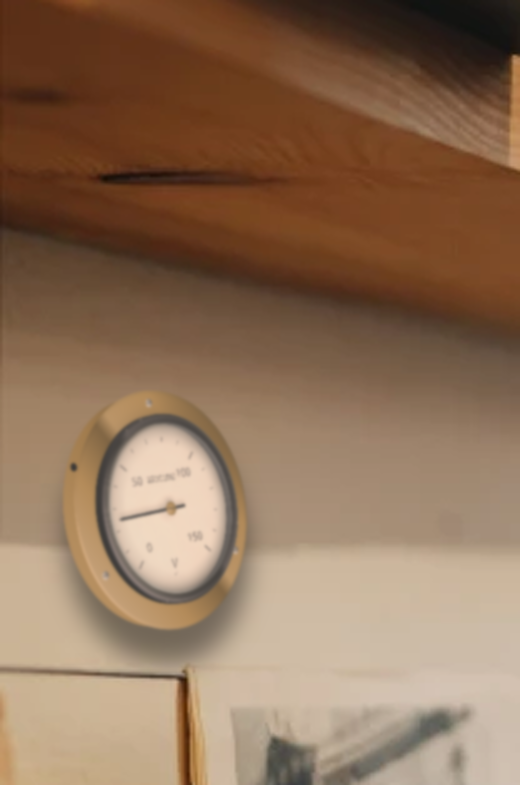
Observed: 25 V
